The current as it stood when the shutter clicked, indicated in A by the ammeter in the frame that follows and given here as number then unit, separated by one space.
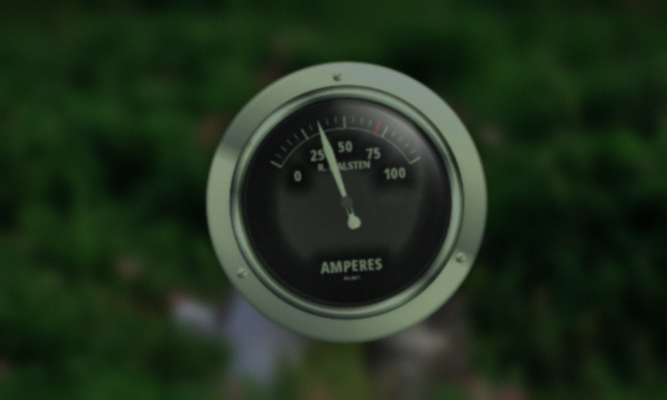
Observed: 35 A
